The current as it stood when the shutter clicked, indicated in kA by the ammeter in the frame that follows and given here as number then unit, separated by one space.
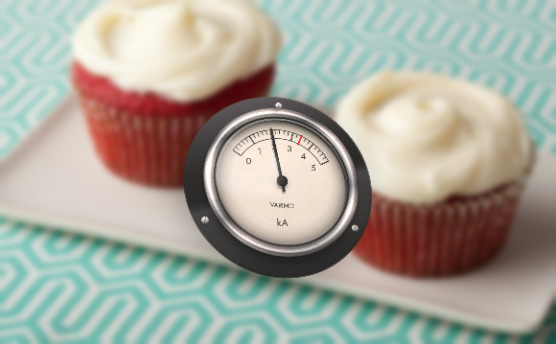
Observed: 2 kA
